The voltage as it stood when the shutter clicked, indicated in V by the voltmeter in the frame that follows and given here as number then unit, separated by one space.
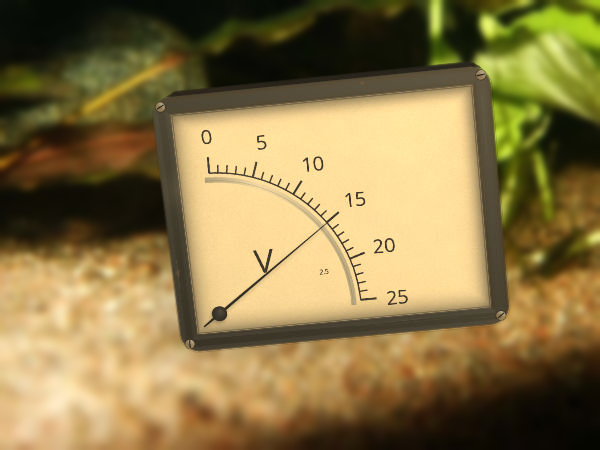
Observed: 15 V
